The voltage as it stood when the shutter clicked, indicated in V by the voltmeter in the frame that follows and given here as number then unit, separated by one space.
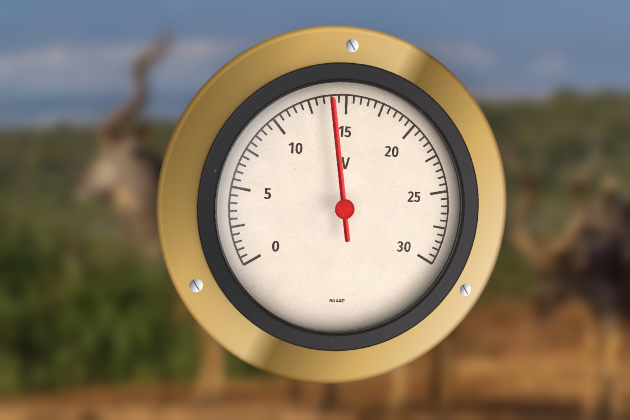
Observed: 14 V
